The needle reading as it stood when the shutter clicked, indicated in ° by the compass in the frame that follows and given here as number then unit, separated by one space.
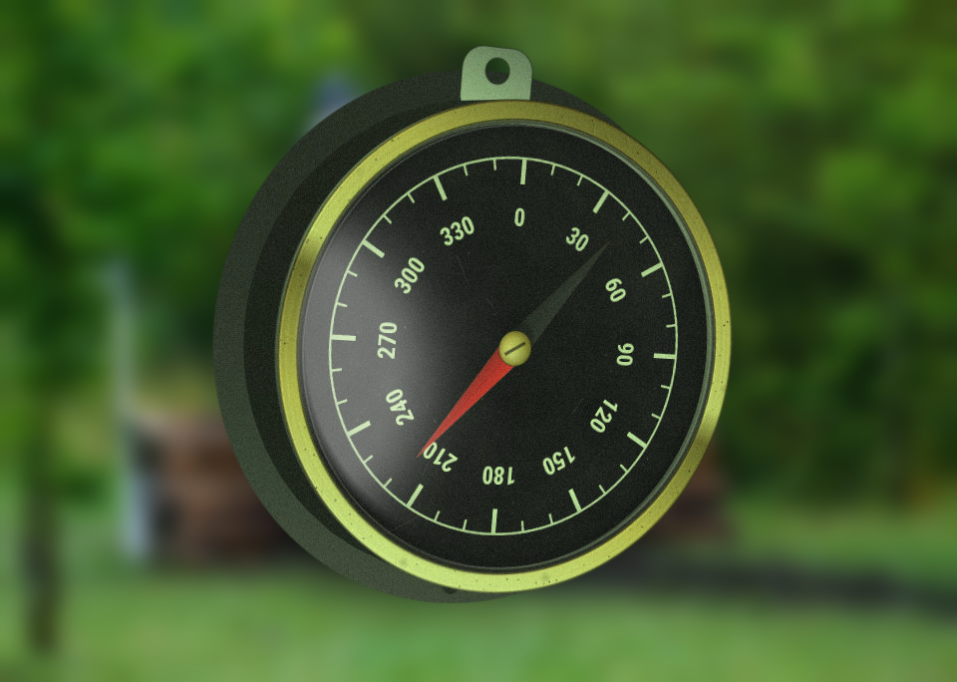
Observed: 220 °
